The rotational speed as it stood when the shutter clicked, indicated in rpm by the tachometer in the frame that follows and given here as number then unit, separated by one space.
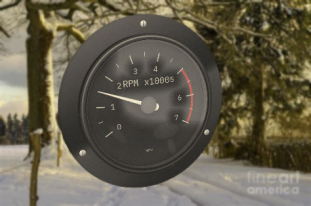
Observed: 1500 rpm
